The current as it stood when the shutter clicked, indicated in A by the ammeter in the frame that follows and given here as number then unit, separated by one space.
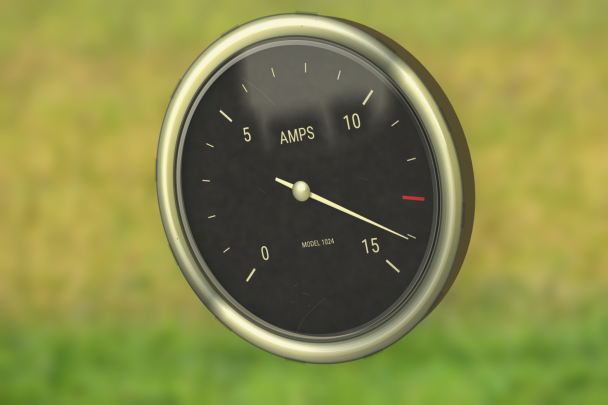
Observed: 14 A
